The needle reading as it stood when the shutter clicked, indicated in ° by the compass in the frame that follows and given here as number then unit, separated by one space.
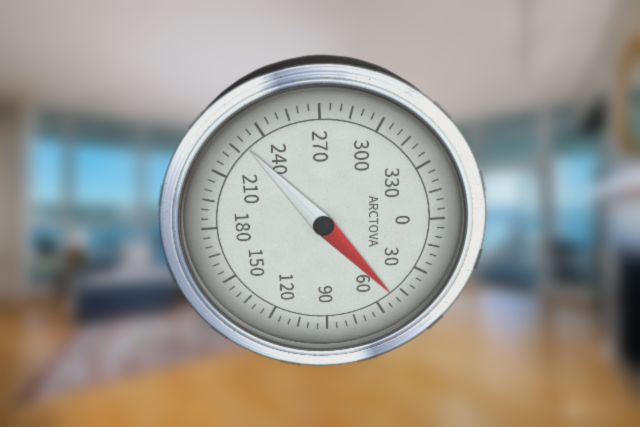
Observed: 50 °
